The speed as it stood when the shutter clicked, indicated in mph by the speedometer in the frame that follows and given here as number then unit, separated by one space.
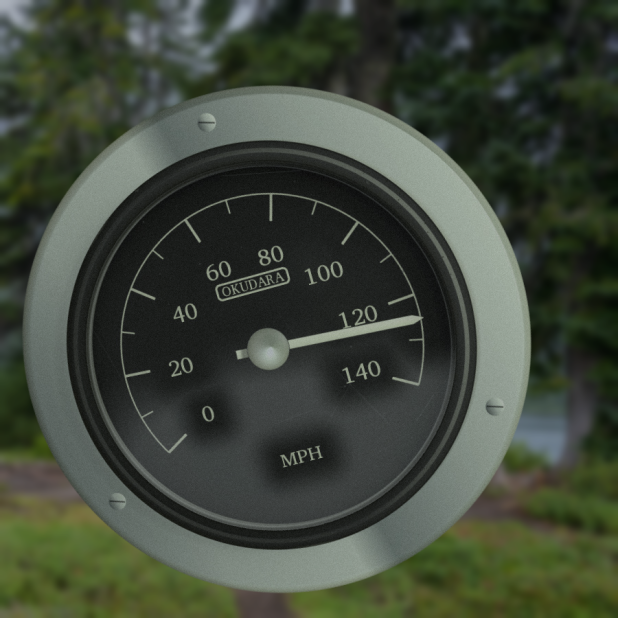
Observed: 125 mph
